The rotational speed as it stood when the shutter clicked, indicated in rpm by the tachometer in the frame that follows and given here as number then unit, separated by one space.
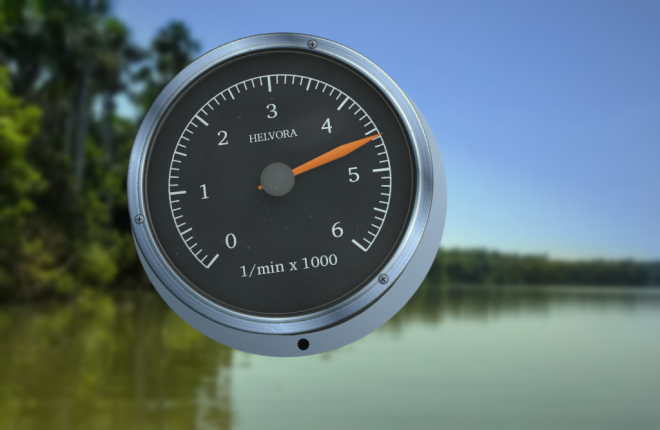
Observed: 4600 rpm
